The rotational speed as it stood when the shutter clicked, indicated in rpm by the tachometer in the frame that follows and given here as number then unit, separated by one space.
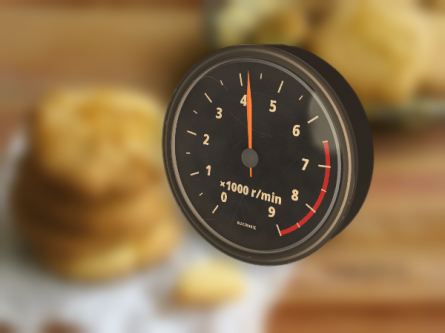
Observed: 4250 rpm
